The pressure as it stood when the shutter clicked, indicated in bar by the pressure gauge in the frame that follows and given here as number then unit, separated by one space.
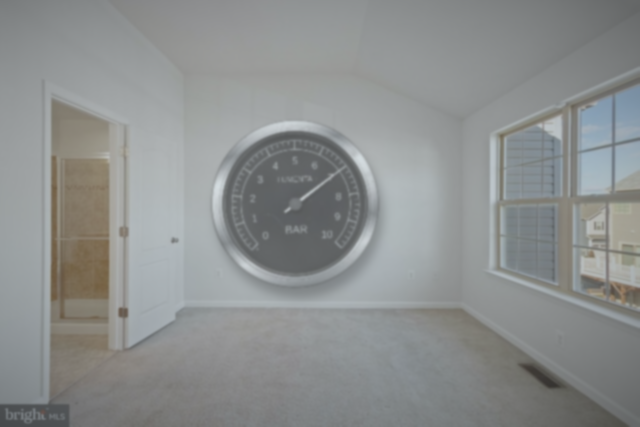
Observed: 7 bar
